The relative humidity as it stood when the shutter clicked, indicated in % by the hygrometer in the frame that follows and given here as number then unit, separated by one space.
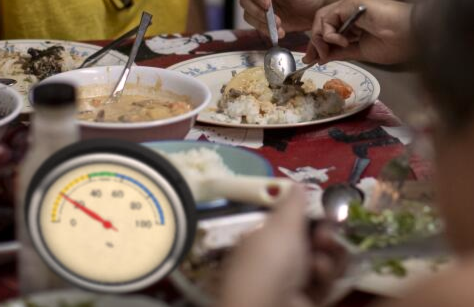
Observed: 20 %
